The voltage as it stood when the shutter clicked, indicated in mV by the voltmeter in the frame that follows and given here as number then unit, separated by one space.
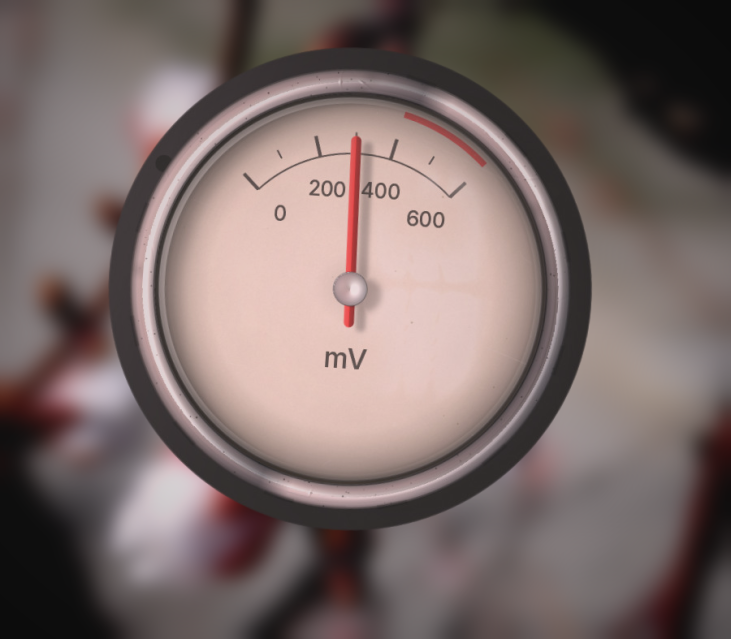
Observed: 300 mV
